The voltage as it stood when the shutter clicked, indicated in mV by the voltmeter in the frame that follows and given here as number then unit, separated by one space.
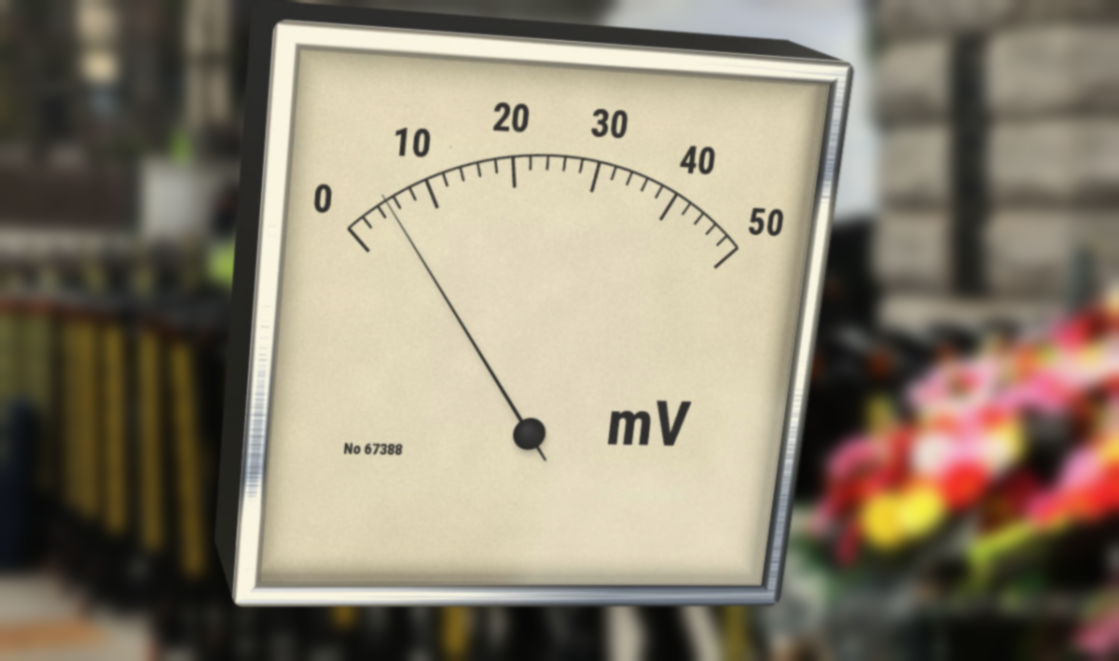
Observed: 5 mV
